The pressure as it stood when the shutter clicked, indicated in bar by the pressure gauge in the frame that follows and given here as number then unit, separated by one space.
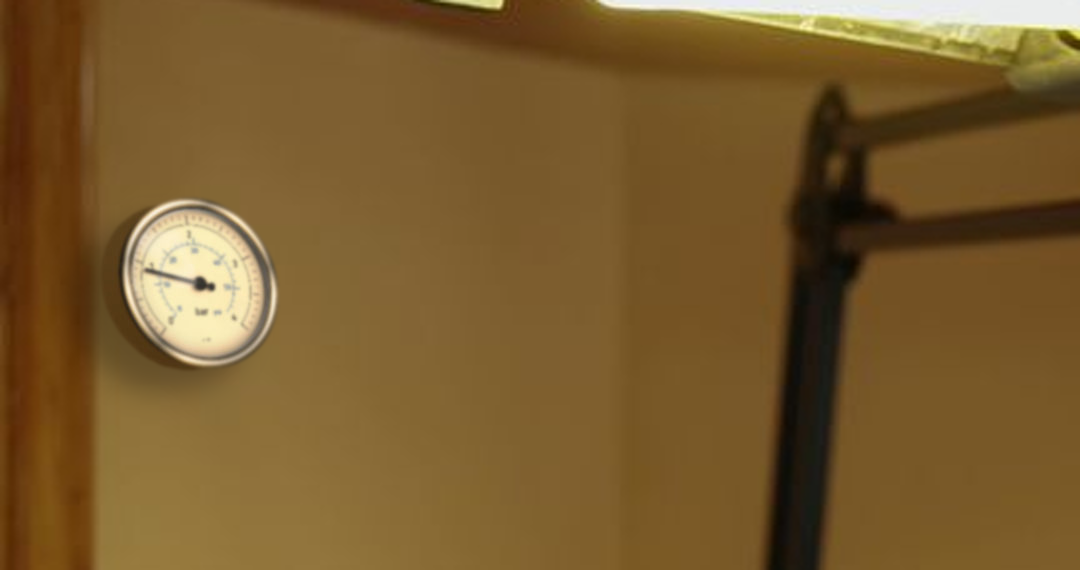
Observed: 0.9 bar
